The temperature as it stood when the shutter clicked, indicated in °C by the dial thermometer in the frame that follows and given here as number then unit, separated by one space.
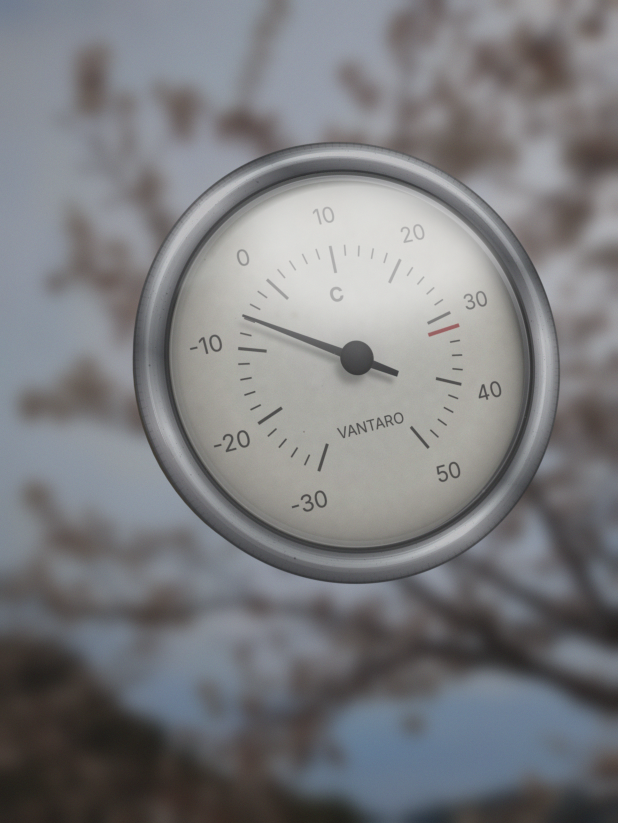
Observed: -6 °C
